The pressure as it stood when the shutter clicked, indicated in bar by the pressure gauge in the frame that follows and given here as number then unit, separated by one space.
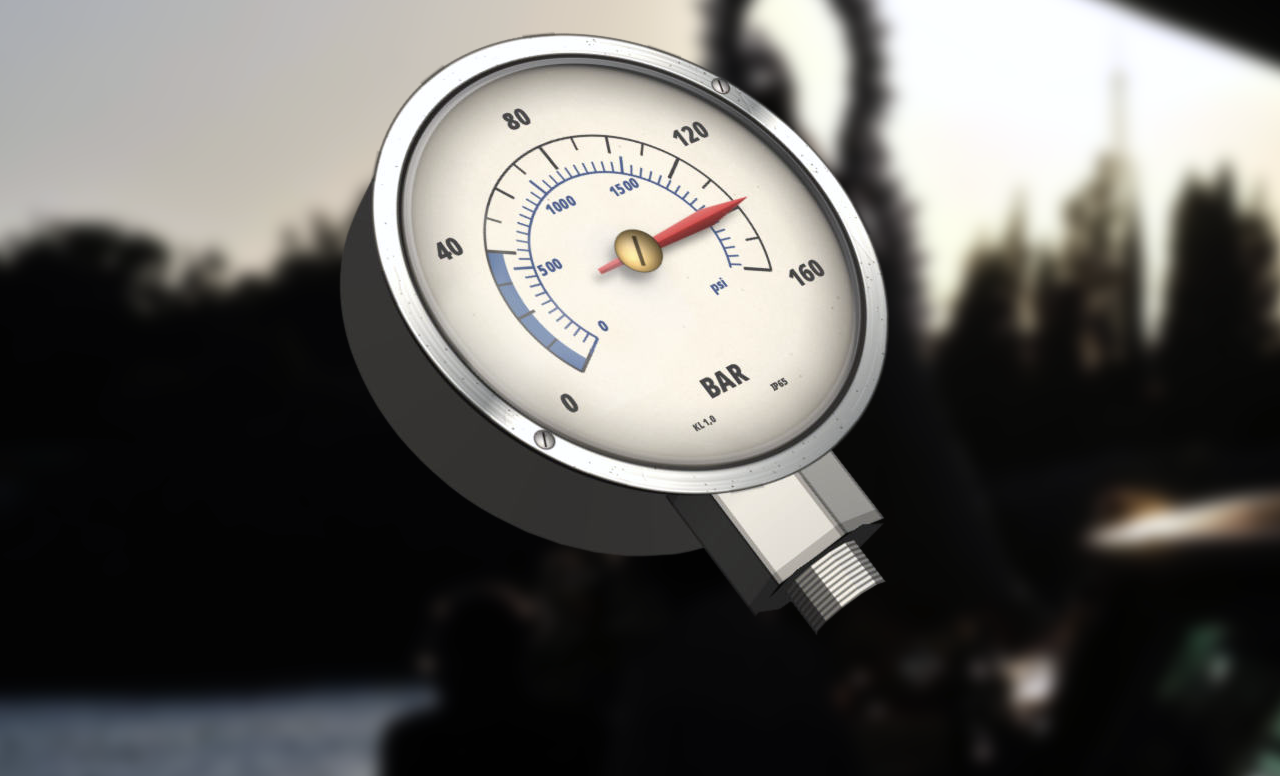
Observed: 140 bar
